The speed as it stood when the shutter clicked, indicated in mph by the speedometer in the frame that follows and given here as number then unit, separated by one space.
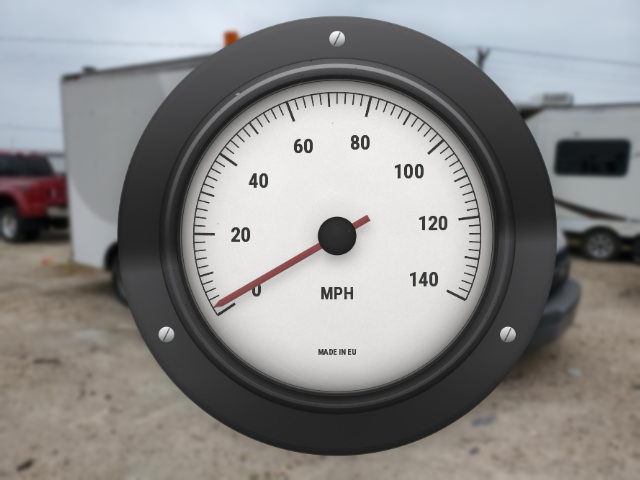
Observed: 2 mph
